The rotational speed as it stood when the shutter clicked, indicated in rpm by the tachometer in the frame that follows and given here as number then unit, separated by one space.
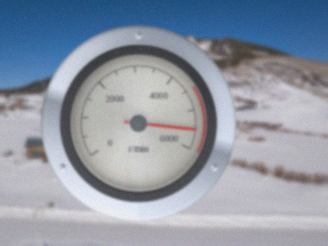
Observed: 5500 rpm
